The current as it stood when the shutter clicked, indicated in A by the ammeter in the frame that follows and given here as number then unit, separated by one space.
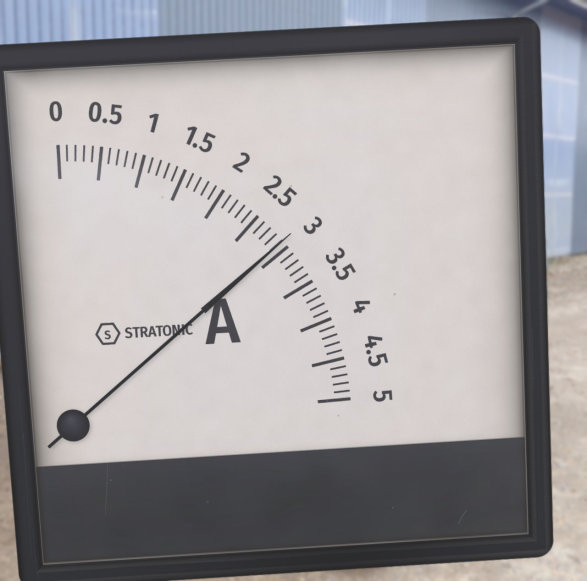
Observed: 2.9 A
